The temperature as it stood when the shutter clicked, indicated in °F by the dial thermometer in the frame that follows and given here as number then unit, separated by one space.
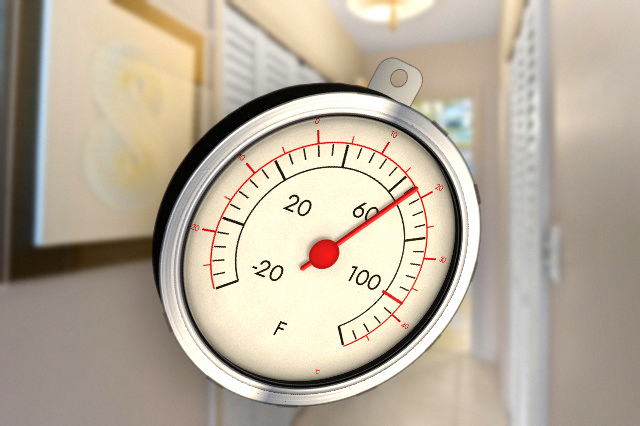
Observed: 64 °F
